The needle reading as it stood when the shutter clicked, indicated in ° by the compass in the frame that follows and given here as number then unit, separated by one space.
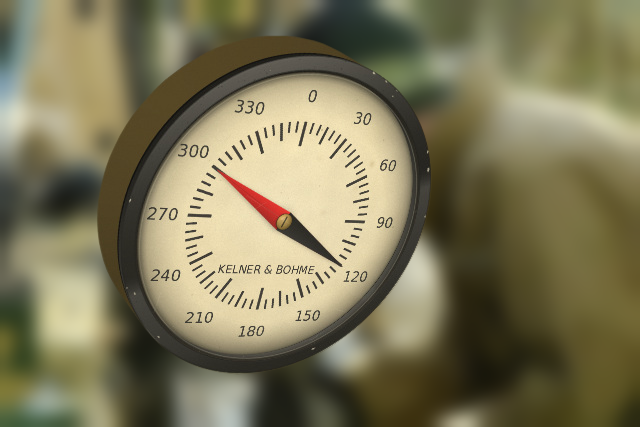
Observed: 300 °
